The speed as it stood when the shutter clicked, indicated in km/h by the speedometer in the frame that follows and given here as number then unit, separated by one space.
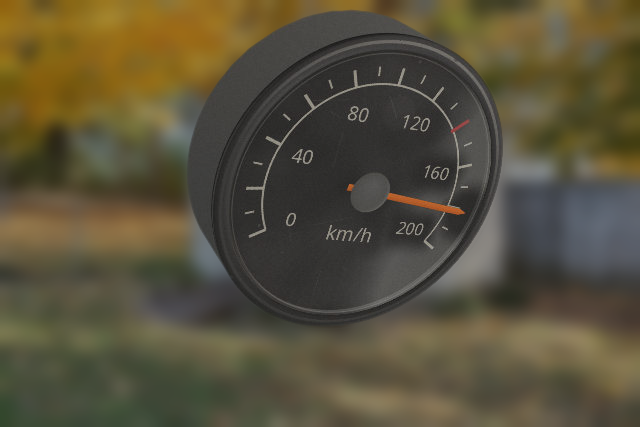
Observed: 180 km/h
